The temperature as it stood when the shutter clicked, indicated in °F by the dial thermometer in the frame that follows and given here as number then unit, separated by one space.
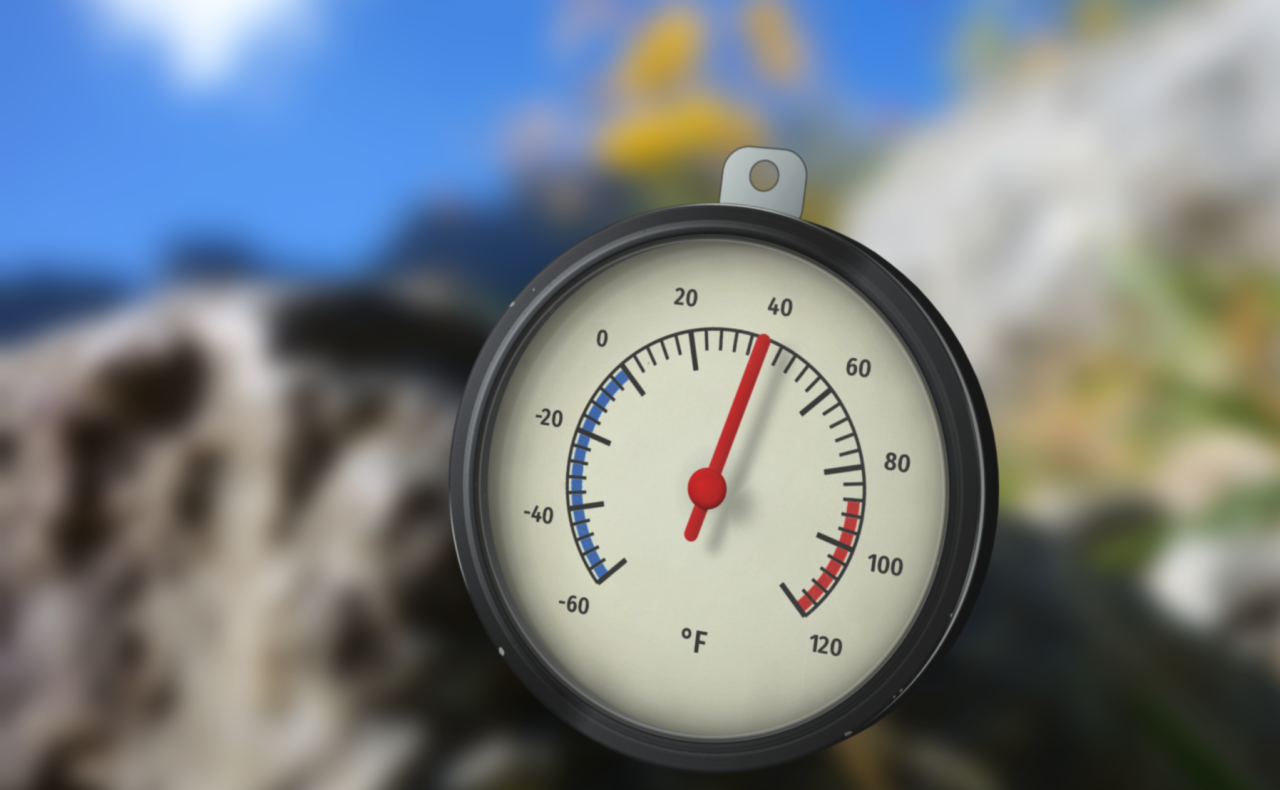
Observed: 40 °F
